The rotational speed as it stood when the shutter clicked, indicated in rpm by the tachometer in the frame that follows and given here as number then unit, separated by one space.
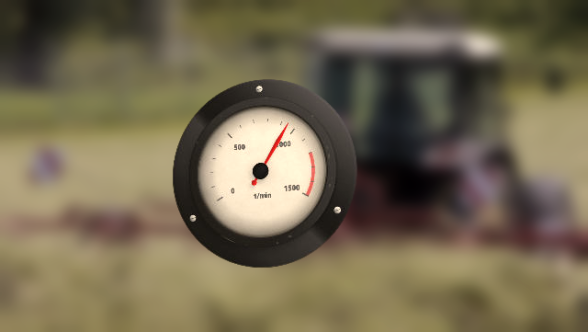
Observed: 950 rpm
